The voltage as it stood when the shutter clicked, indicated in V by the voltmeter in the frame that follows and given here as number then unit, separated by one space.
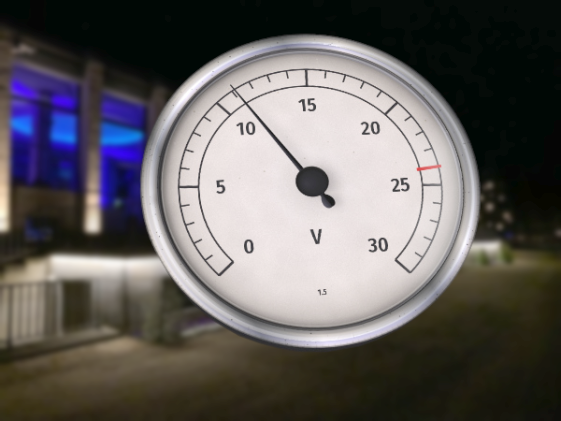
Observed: 11 V
